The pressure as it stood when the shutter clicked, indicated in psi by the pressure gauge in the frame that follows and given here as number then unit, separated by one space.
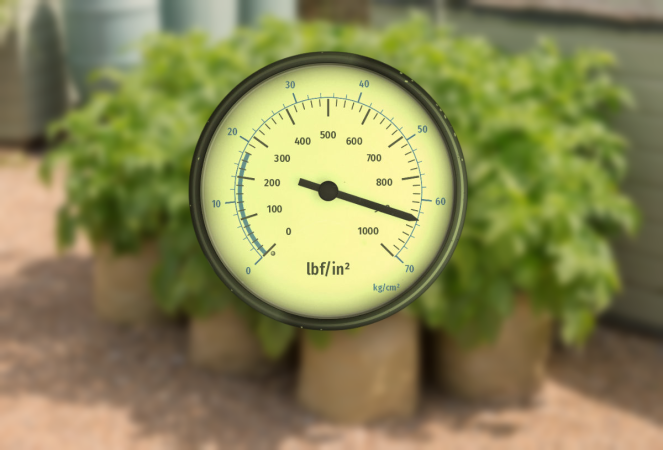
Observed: 900 psi
